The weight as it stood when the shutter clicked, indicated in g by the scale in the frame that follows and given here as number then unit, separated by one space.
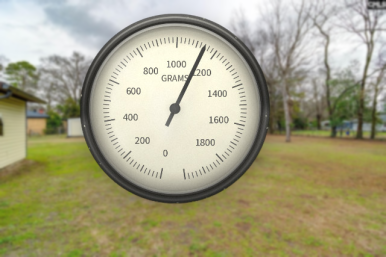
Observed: 1140 g
